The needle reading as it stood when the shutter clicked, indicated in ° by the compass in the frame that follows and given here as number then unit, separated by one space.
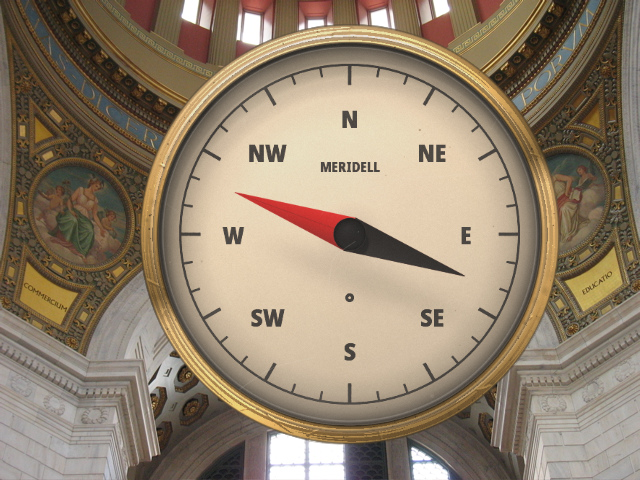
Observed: 290 °
